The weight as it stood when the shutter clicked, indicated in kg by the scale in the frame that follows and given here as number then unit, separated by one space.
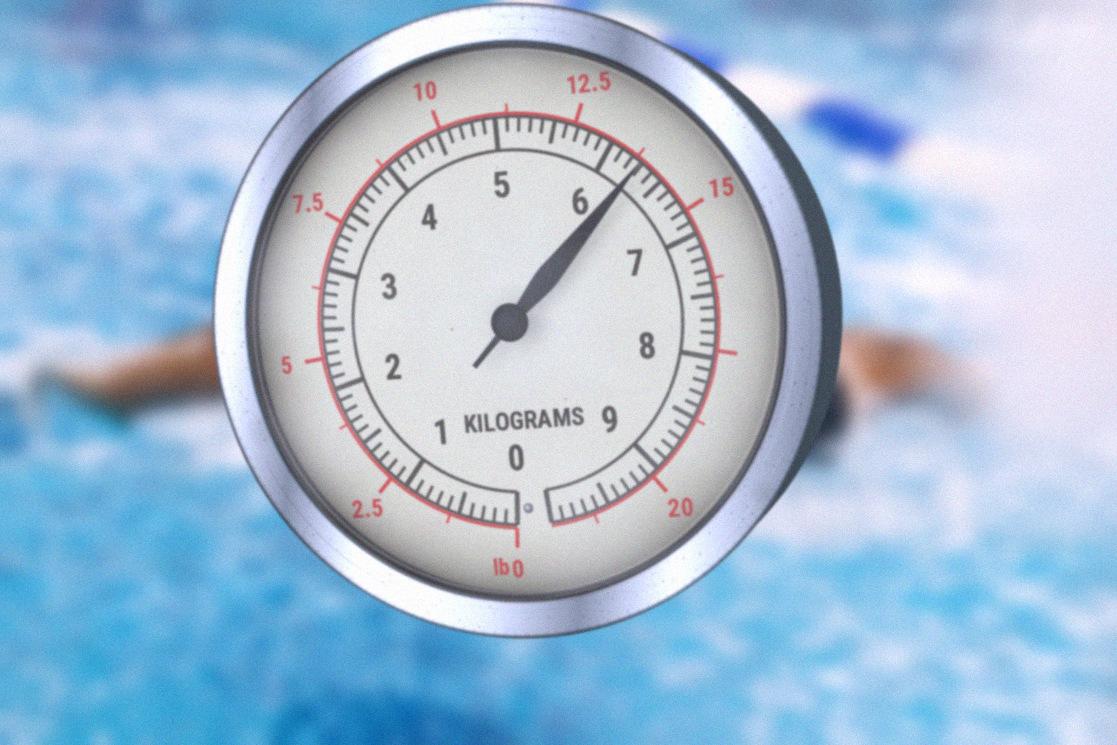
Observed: 6.3 kg
